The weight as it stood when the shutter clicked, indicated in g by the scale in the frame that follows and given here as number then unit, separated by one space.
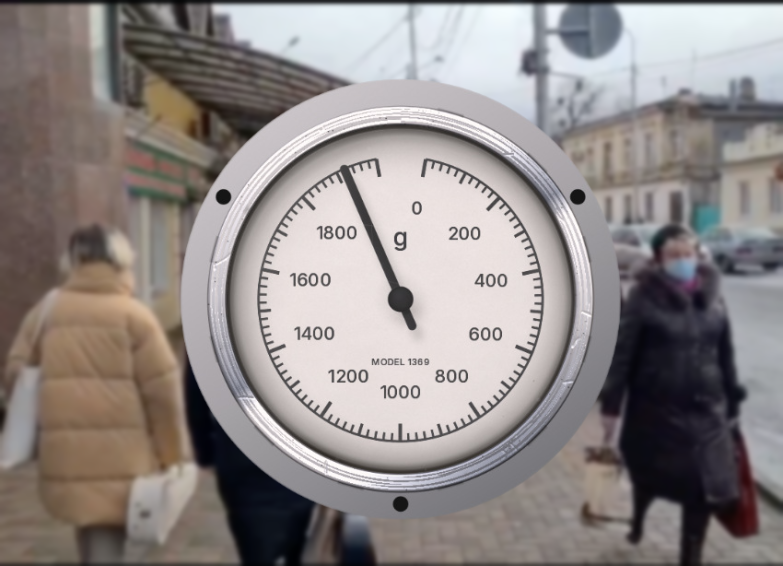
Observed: 1920 g
